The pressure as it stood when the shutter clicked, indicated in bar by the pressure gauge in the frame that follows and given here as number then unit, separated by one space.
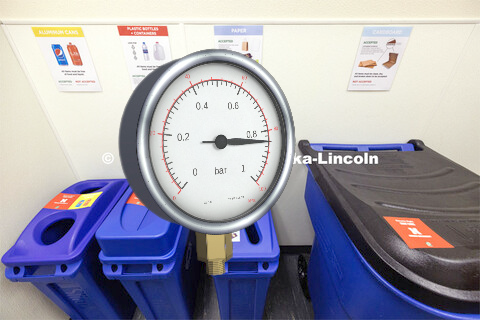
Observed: 0.84 bar
